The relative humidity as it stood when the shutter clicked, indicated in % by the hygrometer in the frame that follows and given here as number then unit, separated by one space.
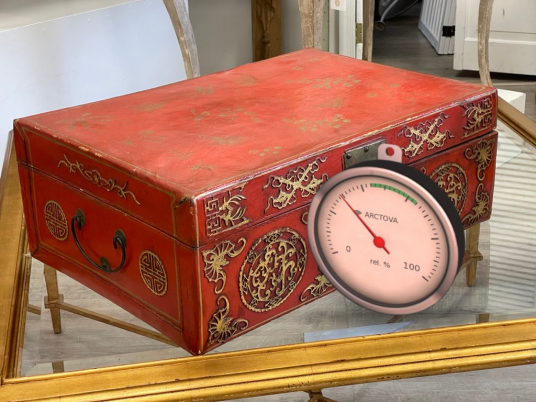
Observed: 30 %
